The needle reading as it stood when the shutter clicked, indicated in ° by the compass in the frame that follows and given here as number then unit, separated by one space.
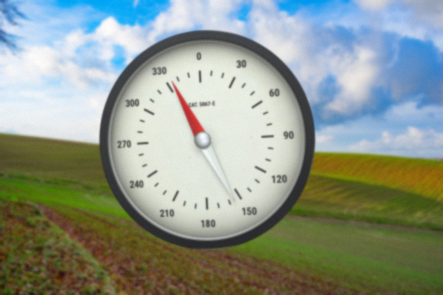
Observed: 335 °
